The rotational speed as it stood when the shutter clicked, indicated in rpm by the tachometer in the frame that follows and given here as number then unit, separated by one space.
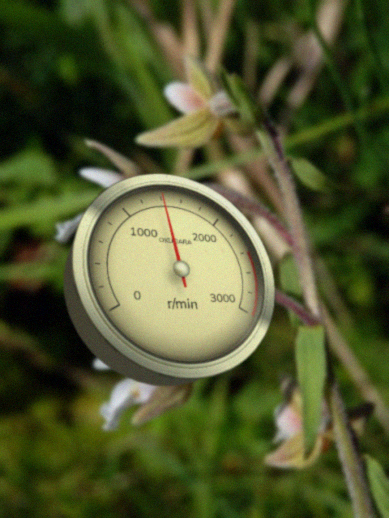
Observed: 1400 rpm
